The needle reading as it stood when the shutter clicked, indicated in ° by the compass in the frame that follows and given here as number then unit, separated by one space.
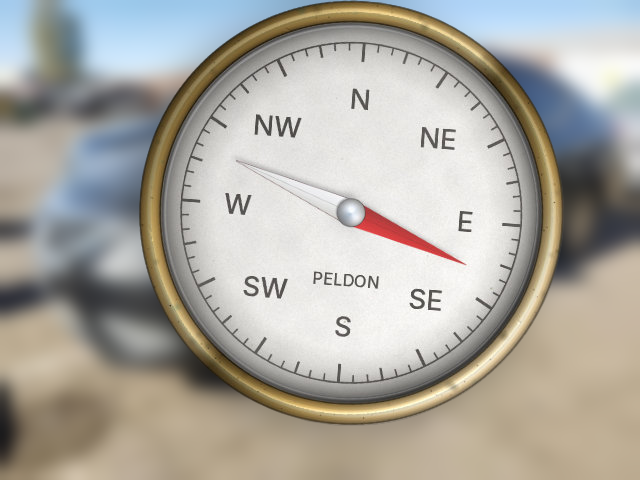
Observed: 110 °
